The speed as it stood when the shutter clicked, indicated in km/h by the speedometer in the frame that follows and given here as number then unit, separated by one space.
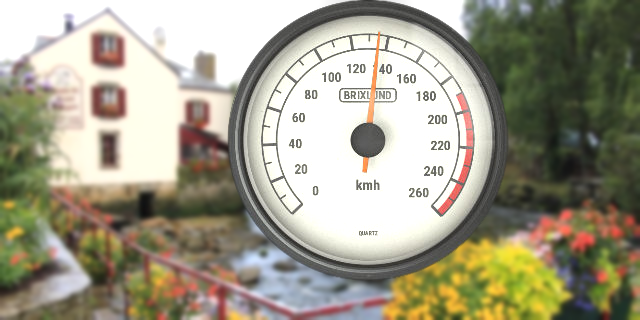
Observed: 135 km/h
